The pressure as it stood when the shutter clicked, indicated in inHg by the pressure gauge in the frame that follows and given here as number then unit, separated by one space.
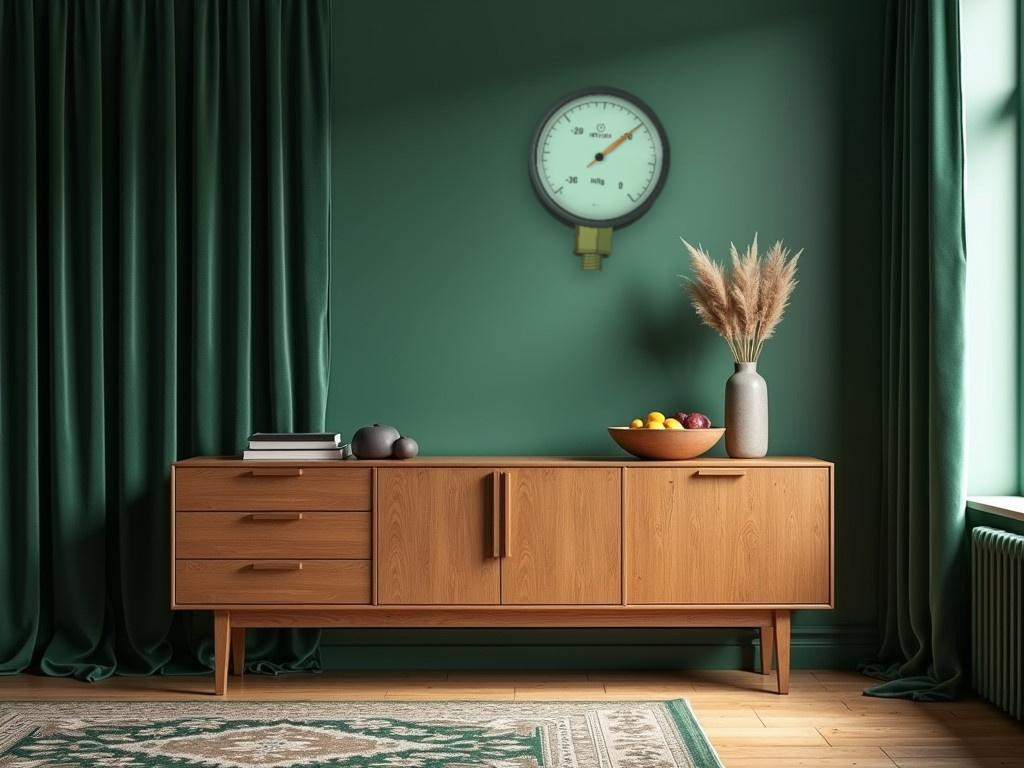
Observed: -10 inHg
